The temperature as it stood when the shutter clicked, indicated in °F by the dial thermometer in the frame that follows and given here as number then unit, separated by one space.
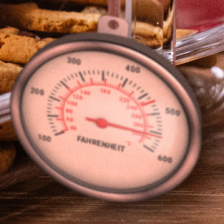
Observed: 550 °F
